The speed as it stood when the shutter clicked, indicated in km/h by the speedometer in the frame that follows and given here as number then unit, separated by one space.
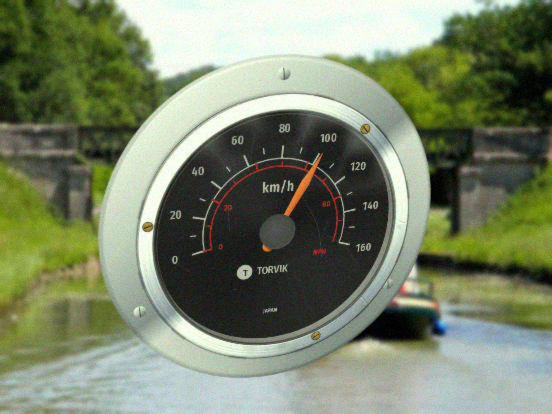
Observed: 100 km/h
